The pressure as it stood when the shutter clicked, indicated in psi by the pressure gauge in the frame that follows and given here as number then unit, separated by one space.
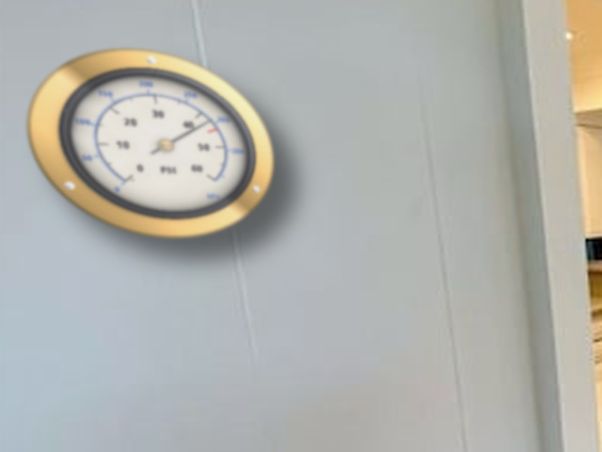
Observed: 42.5 psi
